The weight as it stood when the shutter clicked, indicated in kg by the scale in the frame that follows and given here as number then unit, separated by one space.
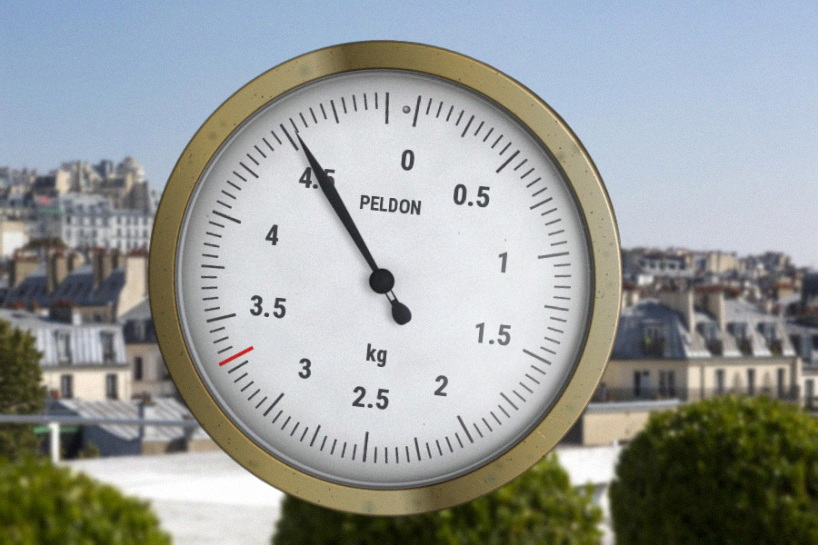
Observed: 4.55 kg
